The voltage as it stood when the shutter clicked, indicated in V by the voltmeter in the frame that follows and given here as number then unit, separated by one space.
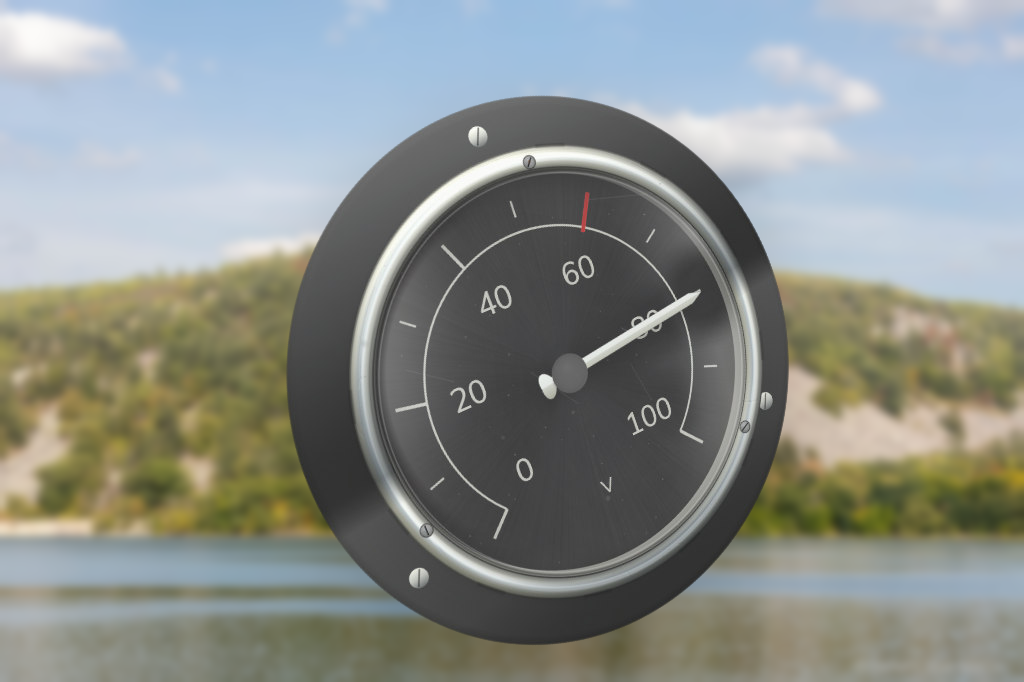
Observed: 80 V
